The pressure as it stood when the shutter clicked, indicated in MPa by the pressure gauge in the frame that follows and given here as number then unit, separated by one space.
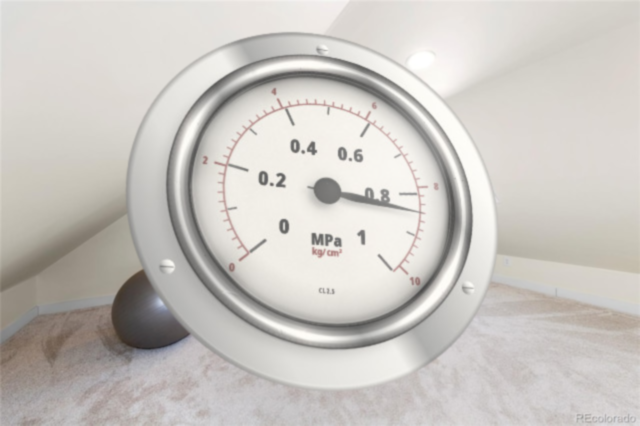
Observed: 0.85 MPa
